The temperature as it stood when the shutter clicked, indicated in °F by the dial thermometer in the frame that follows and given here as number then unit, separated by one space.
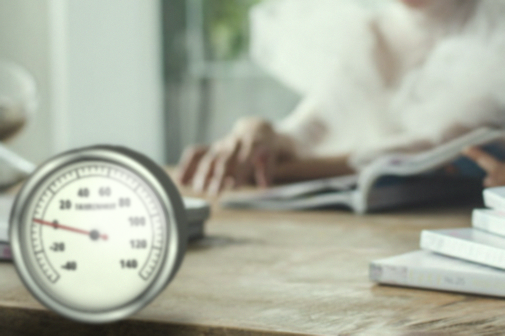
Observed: 0 °F
